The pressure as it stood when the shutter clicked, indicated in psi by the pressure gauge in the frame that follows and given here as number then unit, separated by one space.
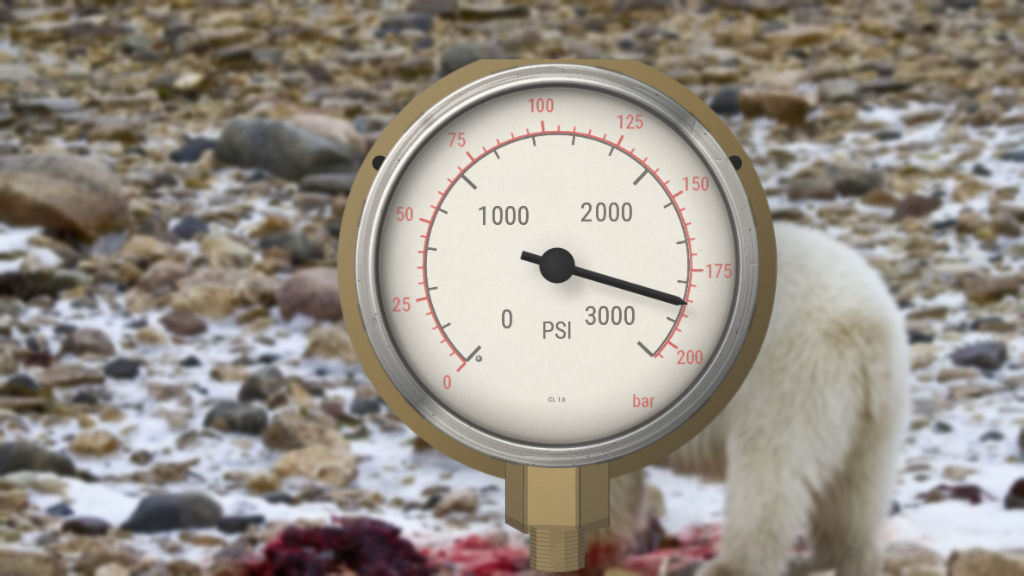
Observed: 2700 psi
